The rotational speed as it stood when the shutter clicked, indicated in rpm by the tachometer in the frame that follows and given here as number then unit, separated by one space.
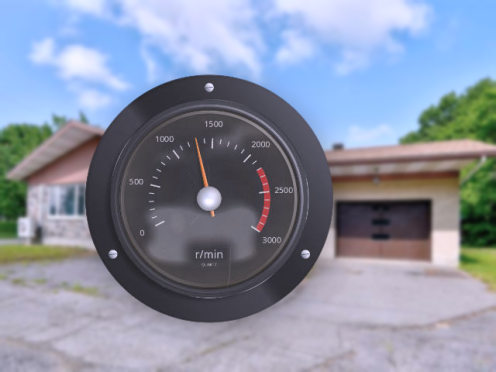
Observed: 1300 rpm
